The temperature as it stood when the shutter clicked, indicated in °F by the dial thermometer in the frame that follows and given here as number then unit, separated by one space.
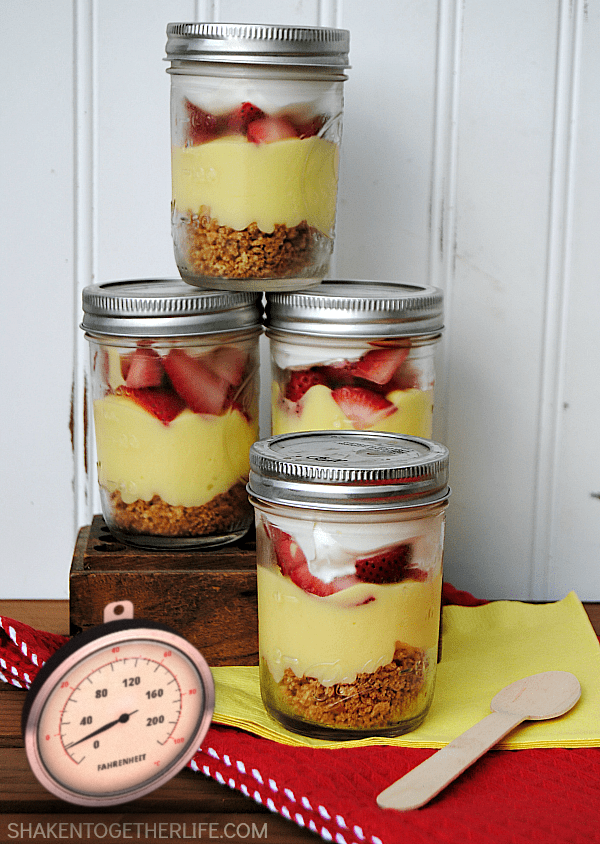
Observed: 20 °F
